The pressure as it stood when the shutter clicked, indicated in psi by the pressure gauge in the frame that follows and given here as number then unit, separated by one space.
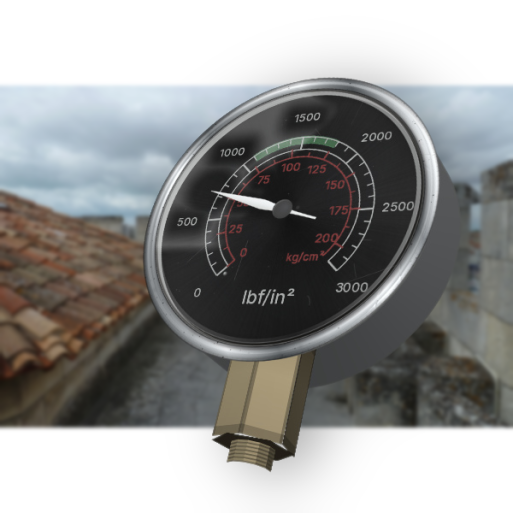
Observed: 700 psi
